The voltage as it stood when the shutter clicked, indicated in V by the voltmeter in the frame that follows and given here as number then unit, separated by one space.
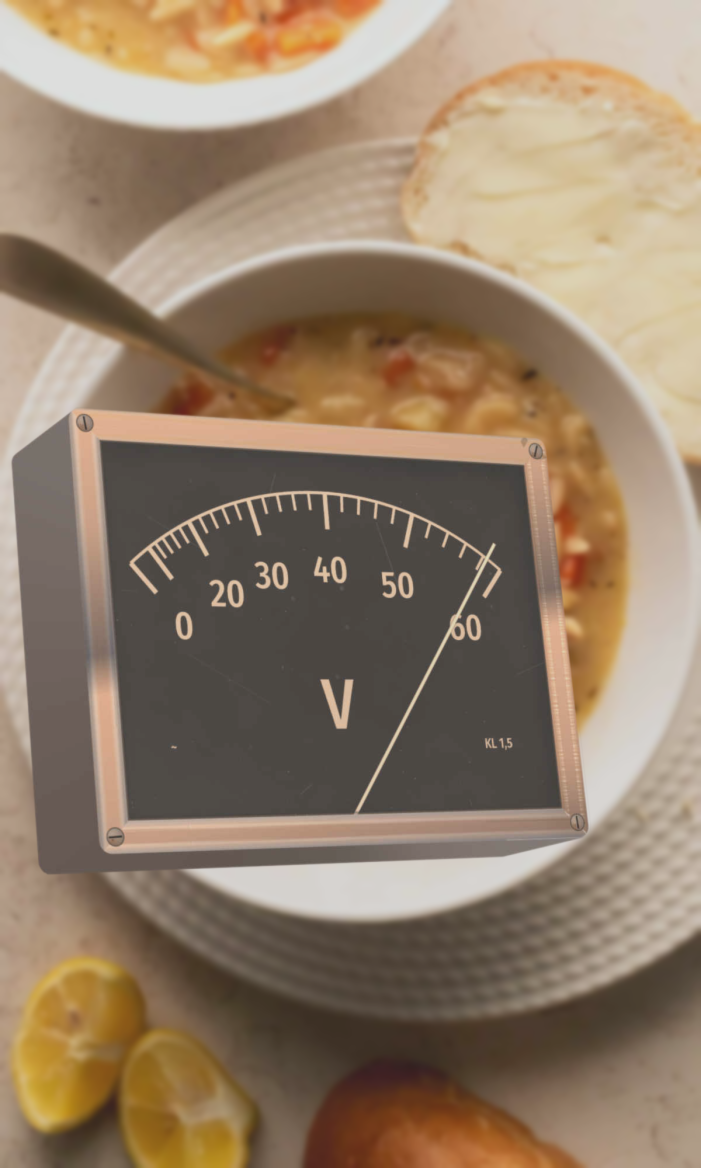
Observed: 58 V
